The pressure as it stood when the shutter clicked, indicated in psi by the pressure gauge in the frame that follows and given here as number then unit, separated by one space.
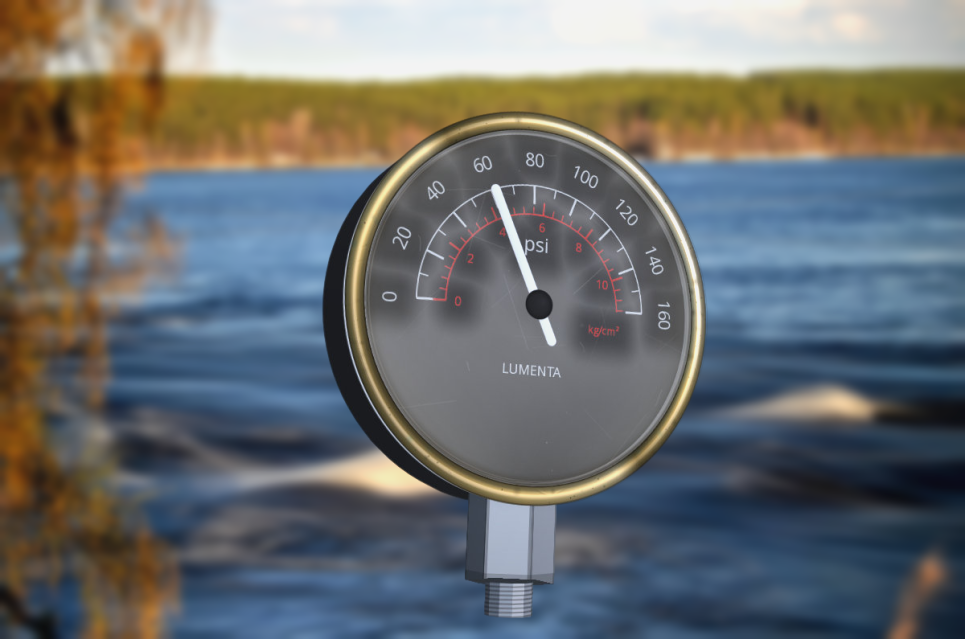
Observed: 60 psi
